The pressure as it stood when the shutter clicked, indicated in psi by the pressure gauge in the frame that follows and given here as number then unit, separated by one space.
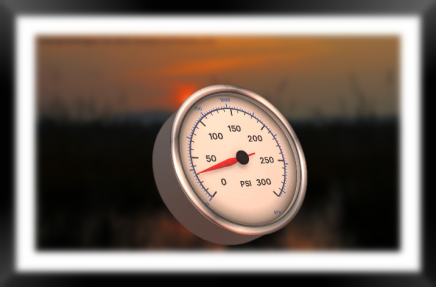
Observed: 30 psi
